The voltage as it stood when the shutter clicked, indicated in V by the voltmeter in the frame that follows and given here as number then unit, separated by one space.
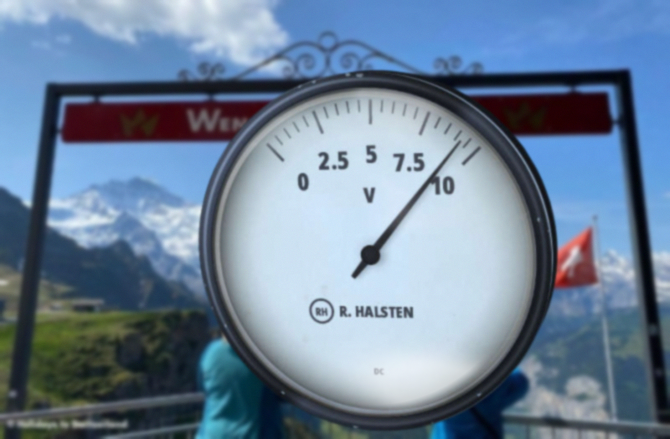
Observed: 9.25 V
